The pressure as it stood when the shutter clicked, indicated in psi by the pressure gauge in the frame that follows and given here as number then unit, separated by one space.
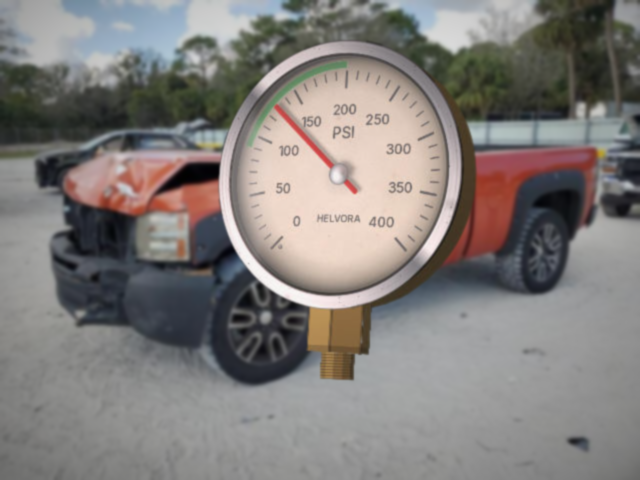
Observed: 130 psi
